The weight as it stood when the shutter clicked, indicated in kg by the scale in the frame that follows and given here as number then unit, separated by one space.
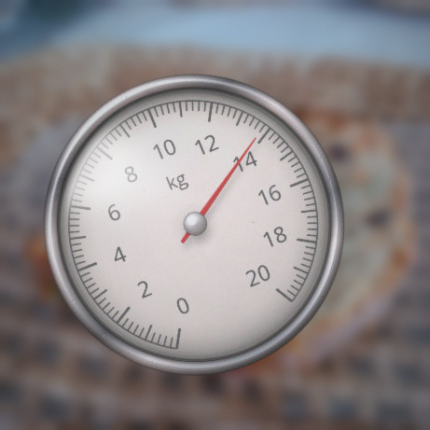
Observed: 13.8 kg
